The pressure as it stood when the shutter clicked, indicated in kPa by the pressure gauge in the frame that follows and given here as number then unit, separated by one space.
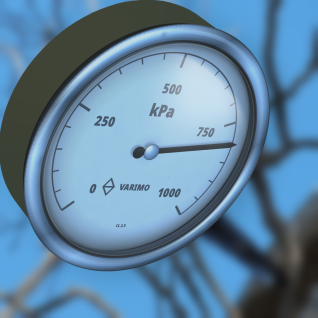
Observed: 800 kPa
